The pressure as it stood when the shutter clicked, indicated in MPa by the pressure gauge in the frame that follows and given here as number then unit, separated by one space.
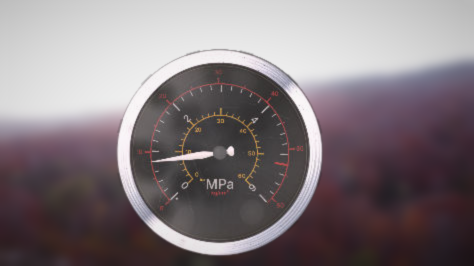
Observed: 0.8 MPa
